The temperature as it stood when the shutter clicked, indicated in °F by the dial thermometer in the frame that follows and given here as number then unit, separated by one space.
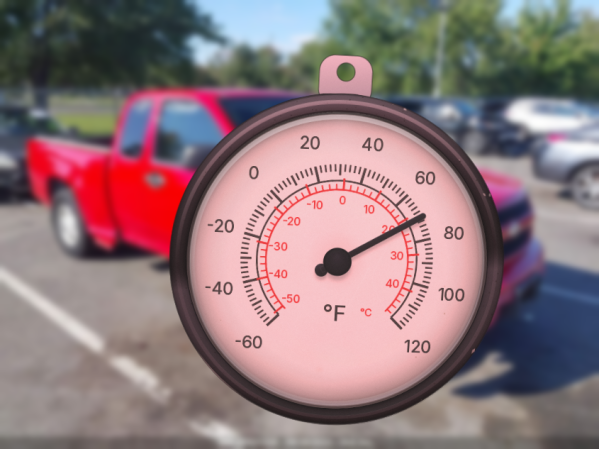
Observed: 70 °F
